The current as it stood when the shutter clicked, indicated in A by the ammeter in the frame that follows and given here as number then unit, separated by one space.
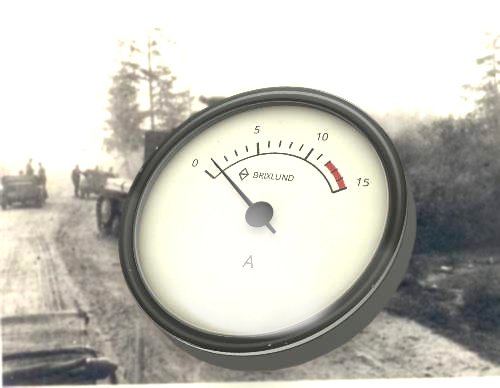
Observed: 1 A
